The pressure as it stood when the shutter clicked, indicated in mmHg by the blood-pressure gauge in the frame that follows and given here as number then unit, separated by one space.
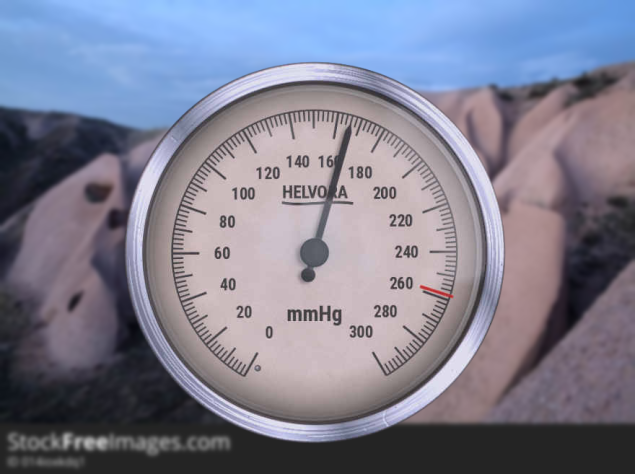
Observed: 166 mmHg
